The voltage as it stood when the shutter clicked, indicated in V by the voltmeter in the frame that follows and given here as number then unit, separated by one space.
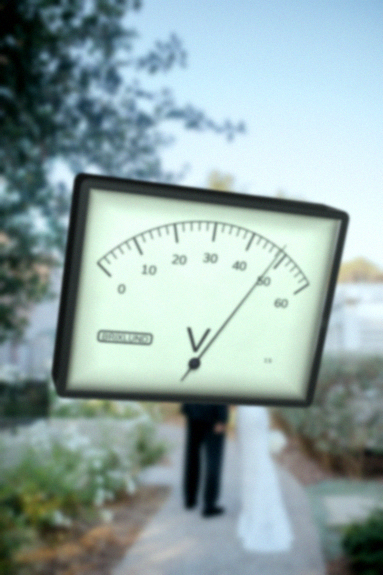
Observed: 48 V
